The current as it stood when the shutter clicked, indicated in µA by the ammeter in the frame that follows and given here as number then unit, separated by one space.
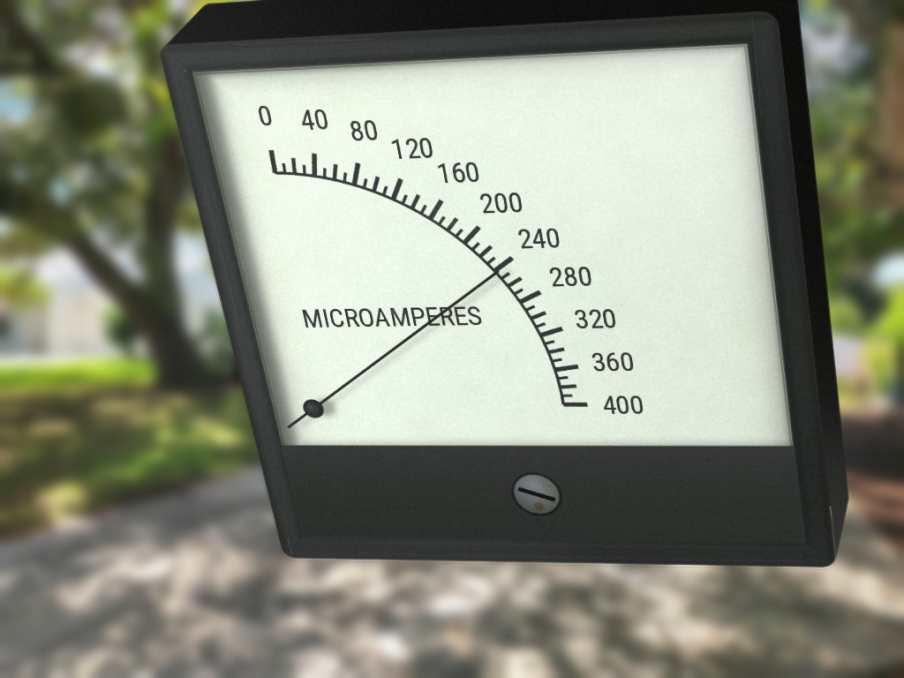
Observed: 240 µA
